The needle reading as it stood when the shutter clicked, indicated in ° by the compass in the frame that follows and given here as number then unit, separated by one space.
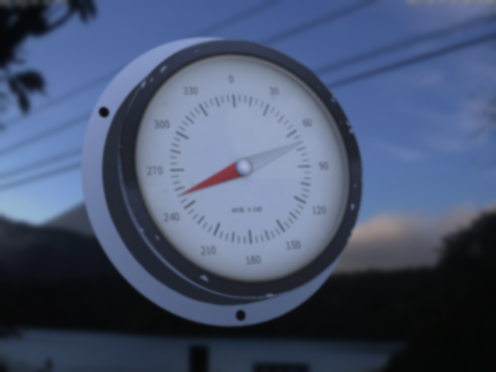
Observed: 250 °
